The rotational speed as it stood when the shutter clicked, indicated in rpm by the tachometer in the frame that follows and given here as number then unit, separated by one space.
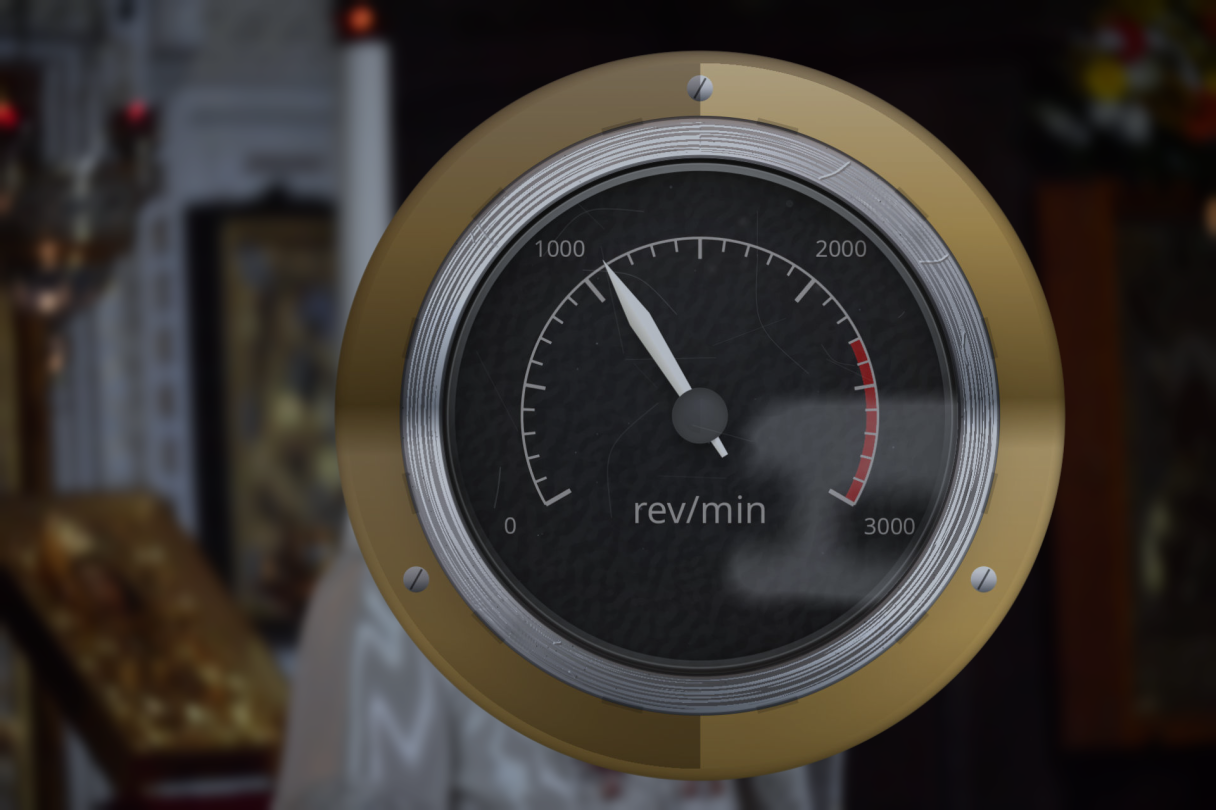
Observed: 1100 rpm
